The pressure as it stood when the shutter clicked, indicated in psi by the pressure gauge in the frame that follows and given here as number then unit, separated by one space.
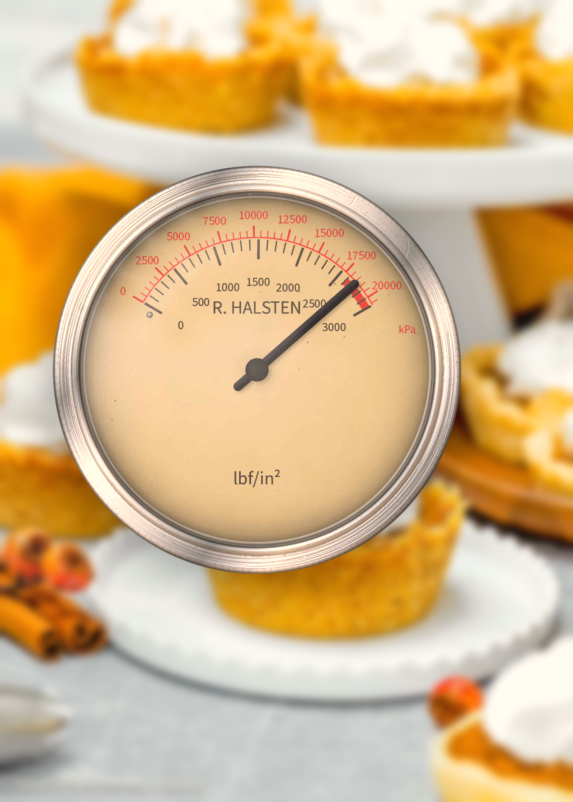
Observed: 2700 psi
